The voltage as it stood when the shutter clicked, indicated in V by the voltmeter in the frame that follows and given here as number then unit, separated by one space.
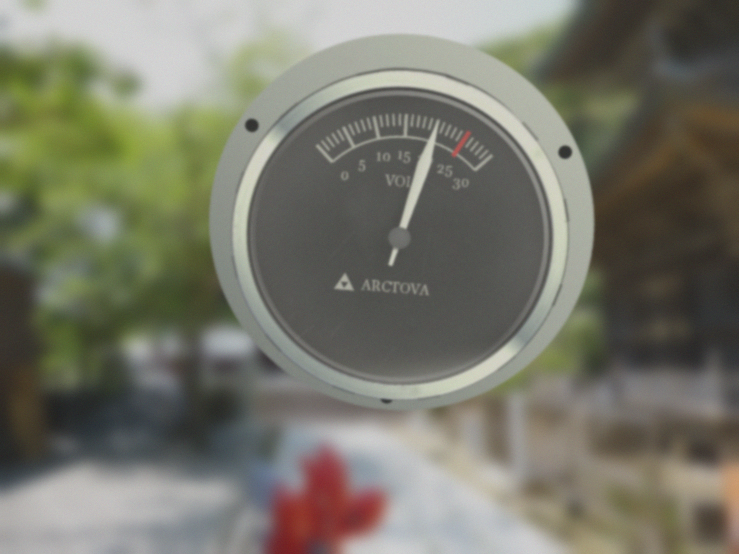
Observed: 20 V
